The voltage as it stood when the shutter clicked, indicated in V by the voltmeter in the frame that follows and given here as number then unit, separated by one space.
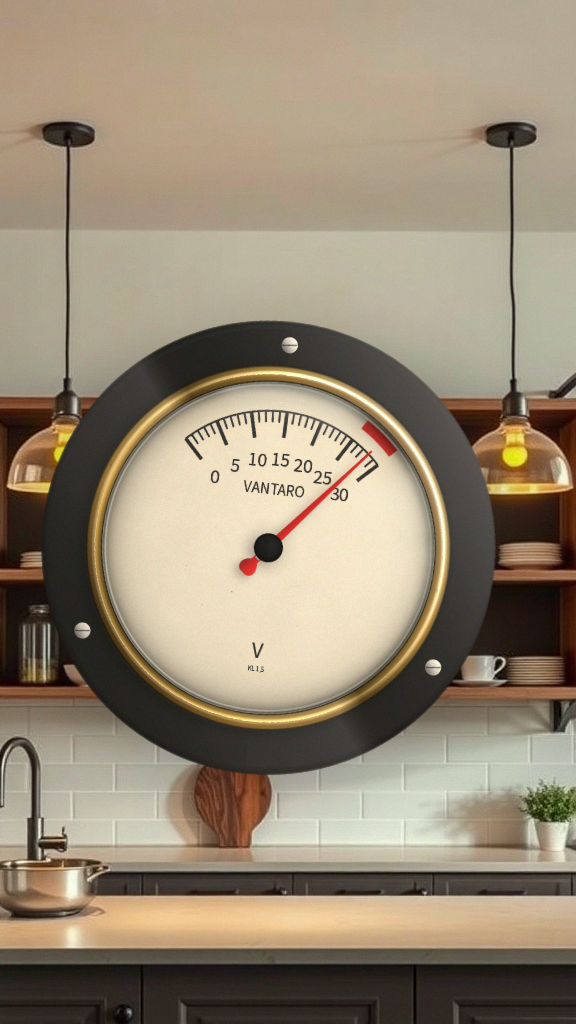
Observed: 28 V
